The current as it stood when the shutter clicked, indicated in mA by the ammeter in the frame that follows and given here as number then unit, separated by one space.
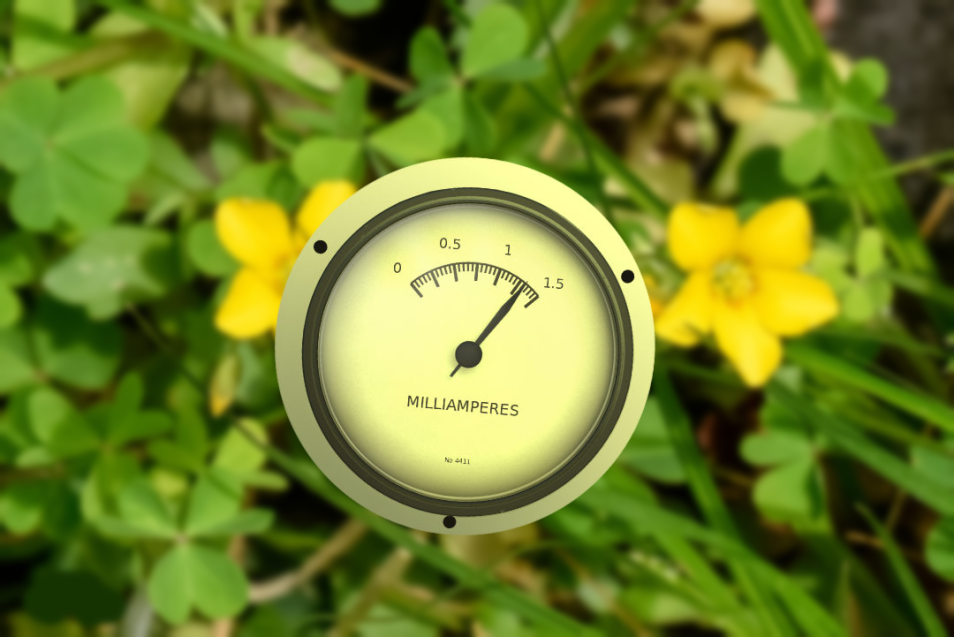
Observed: 1.3 mA
